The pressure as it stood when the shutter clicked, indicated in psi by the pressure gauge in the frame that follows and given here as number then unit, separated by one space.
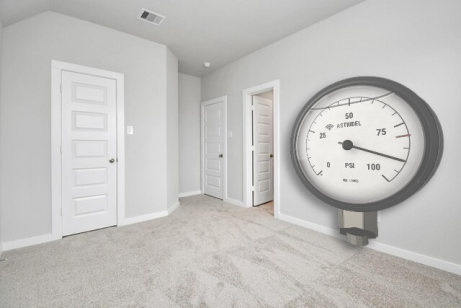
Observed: 90 psi
